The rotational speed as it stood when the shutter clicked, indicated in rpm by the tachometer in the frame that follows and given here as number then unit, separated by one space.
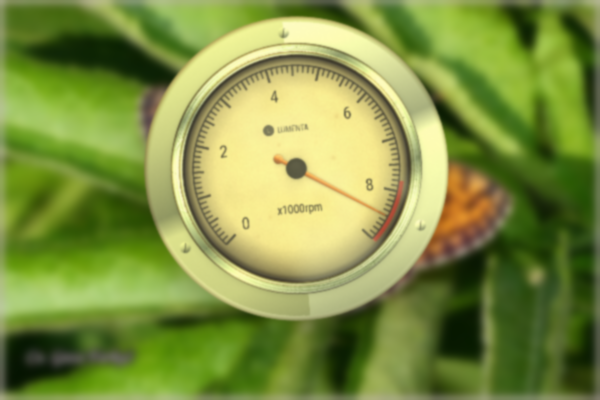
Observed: 8500 rpm
